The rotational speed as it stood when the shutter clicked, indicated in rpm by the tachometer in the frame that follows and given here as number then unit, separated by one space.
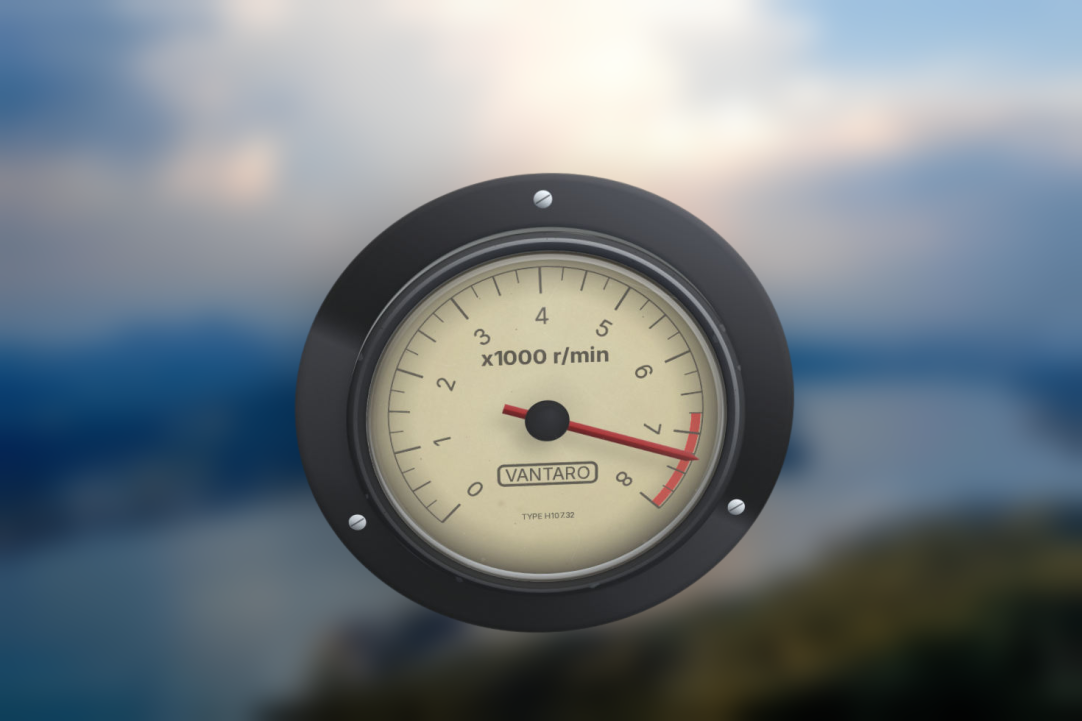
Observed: 7250 rpm
